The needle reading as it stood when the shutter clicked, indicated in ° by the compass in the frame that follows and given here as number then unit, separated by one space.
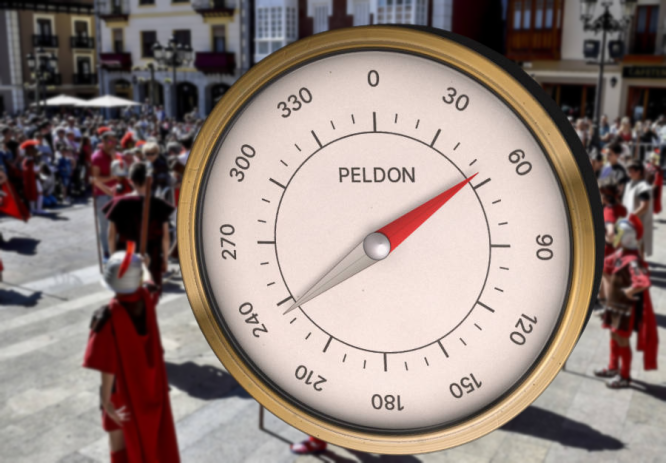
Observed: 55 °
